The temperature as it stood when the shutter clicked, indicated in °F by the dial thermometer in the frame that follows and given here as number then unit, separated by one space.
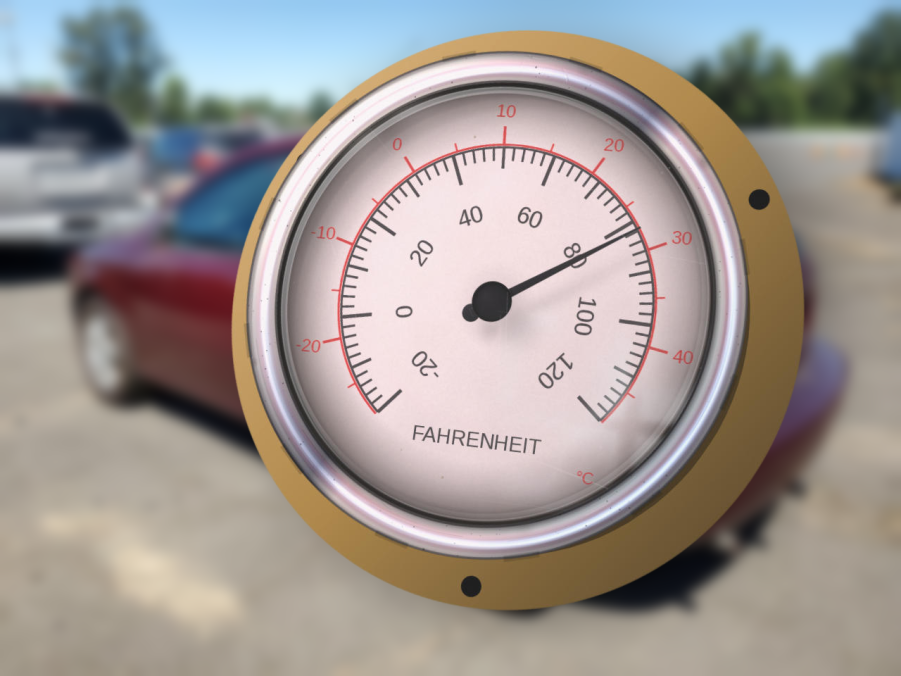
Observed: 82 °F
